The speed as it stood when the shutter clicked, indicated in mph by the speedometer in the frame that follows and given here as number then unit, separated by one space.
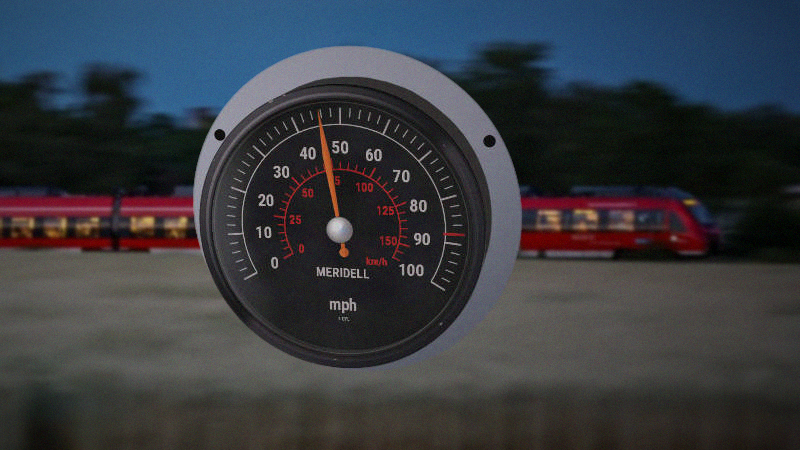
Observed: 46 mph
